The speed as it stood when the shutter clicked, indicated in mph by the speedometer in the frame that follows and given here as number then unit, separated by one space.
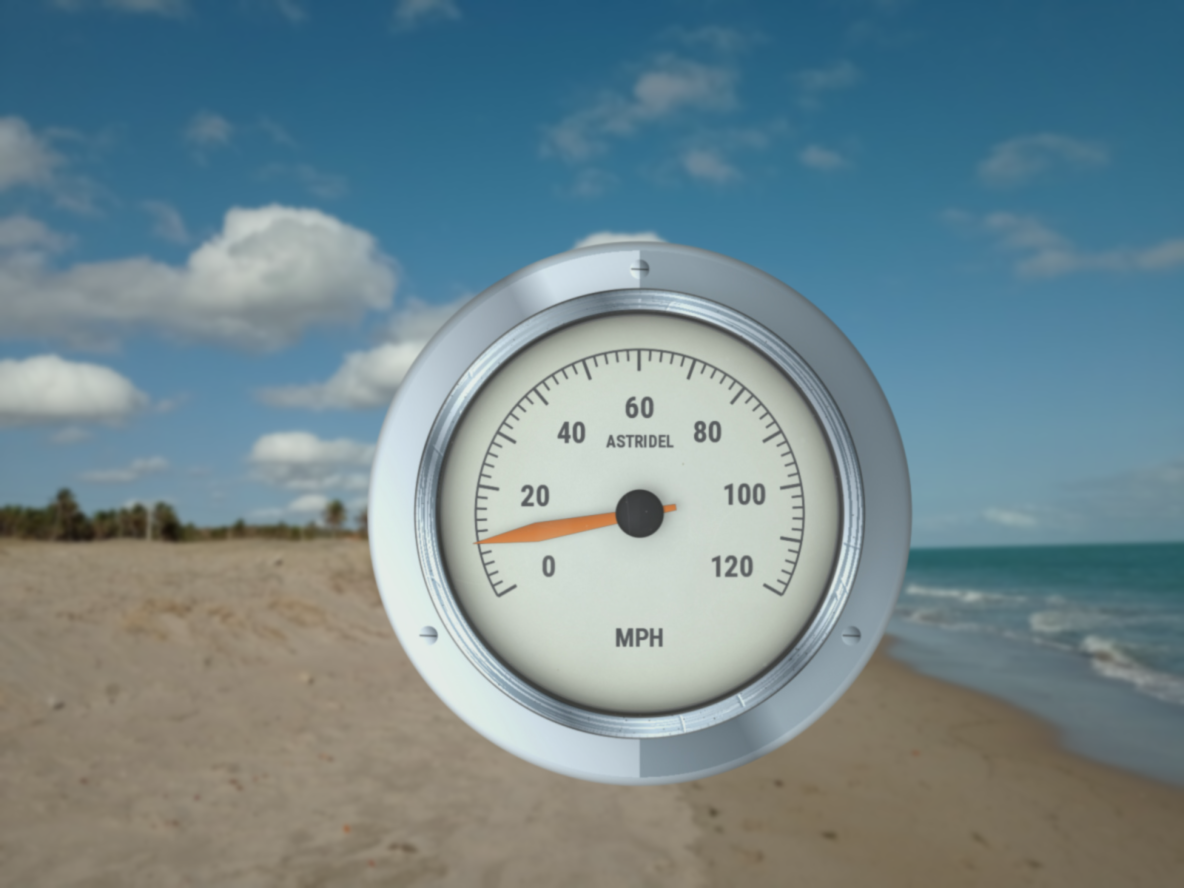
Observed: 10 mph
